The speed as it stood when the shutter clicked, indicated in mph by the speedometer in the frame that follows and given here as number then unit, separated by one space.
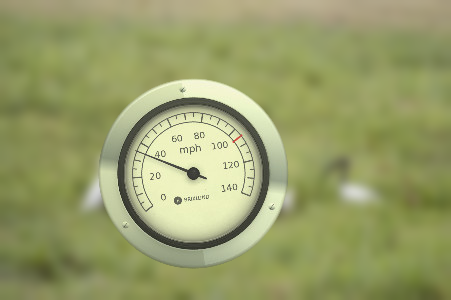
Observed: 35 mph
